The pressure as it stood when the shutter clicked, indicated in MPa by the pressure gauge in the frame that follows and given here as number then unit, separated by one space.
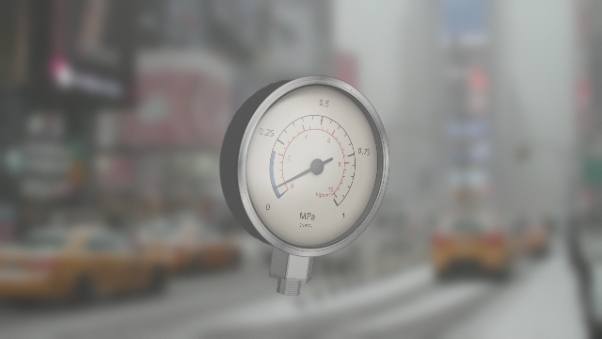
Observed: 0.05 MPa
